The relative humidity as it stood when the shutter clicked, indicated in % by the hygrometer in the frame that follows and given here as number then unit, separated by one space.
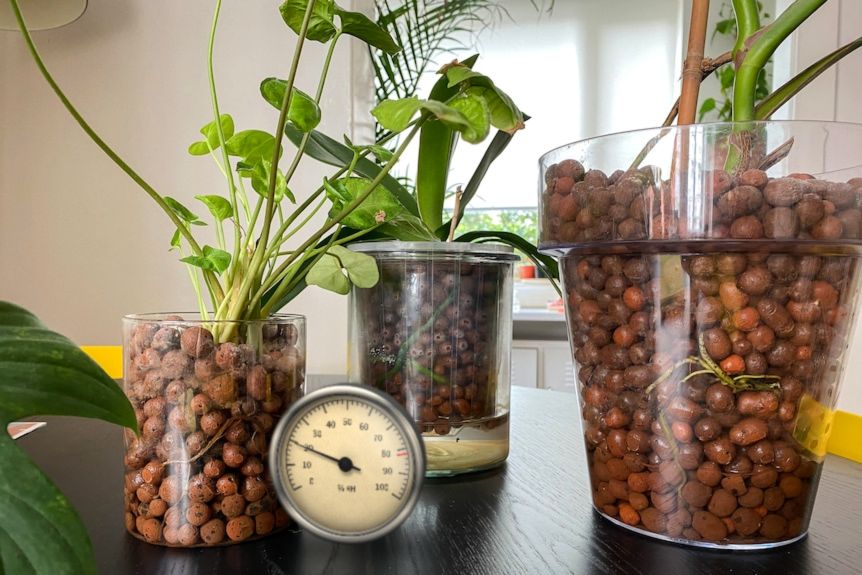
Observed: 20 %
